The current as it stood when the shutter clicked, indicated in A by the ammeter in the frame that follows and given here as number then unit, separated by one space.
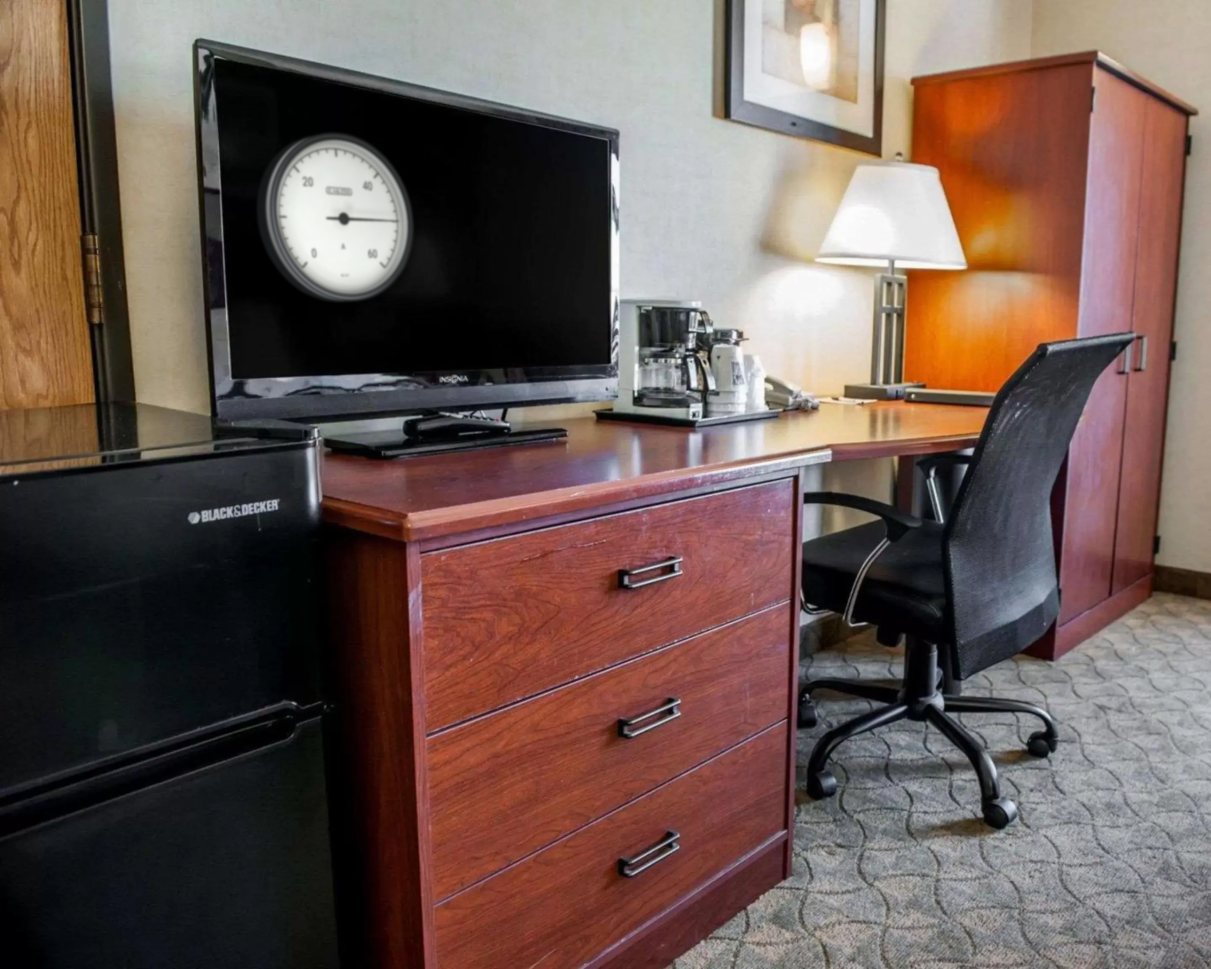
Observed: 50 A
